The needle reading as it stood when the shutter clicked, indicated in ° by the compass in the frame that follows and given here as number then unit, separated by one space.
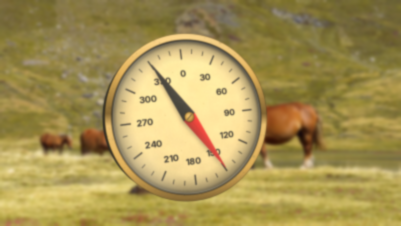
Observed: 150 °
